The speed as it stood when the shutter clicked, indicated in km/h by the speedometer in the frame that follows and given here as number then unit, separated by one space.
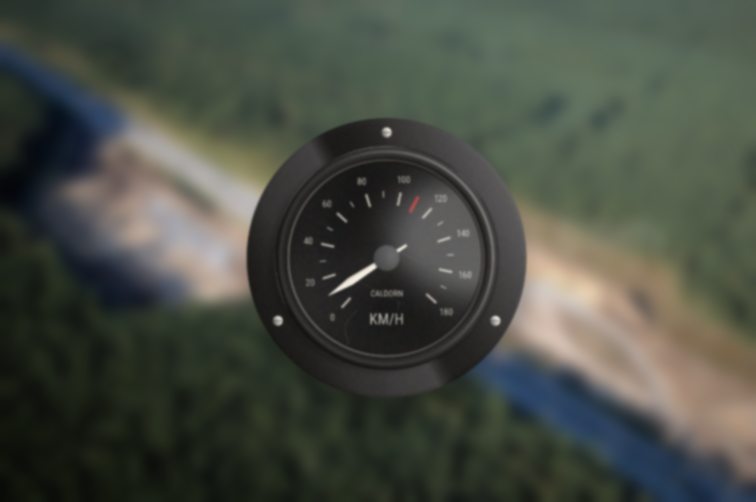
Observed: 10 km/h
